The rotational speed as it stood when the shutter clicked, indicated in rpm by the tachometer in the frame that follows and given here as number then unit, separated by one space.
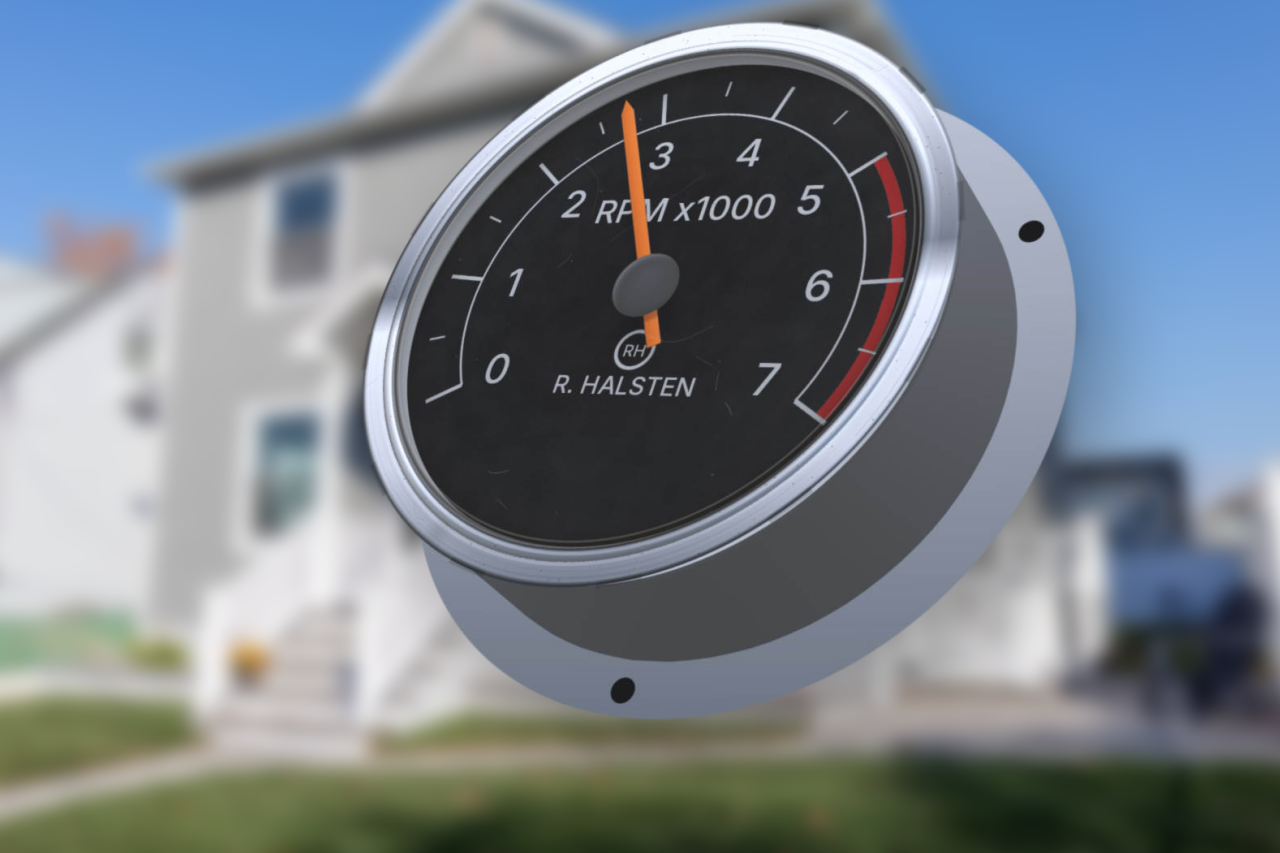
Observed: 2750 rpm
